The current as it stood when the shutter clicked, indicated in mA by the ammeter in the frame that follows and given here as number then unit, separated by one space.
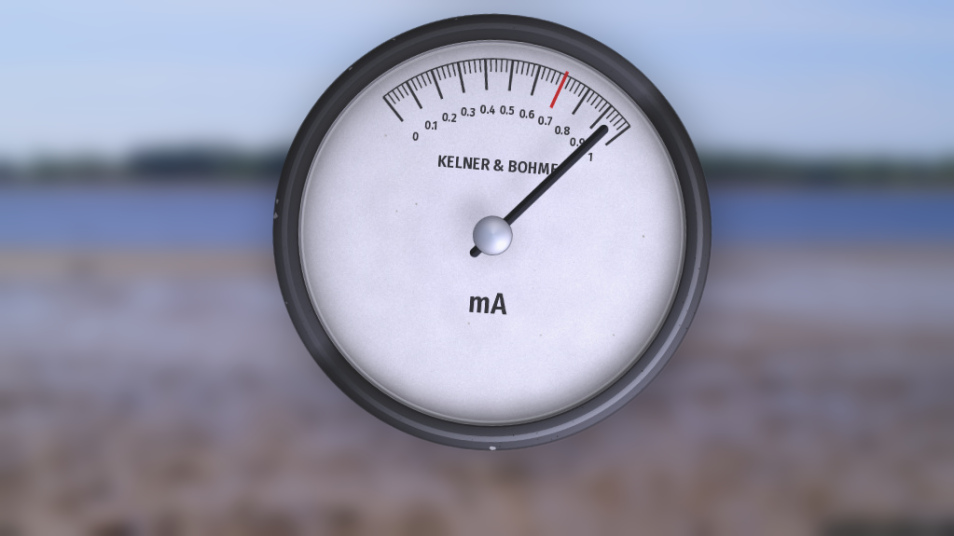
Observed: 0.94 mA
